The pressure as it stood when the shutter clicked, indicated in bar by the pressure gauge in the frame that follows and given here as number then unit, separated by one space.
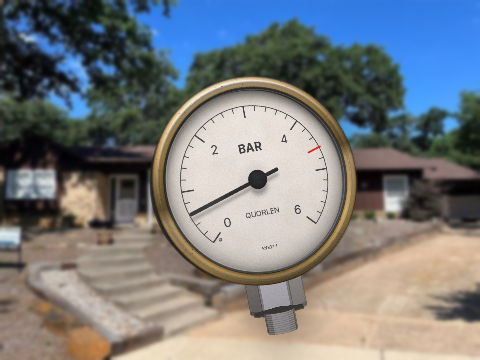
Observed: 0.6 bar
